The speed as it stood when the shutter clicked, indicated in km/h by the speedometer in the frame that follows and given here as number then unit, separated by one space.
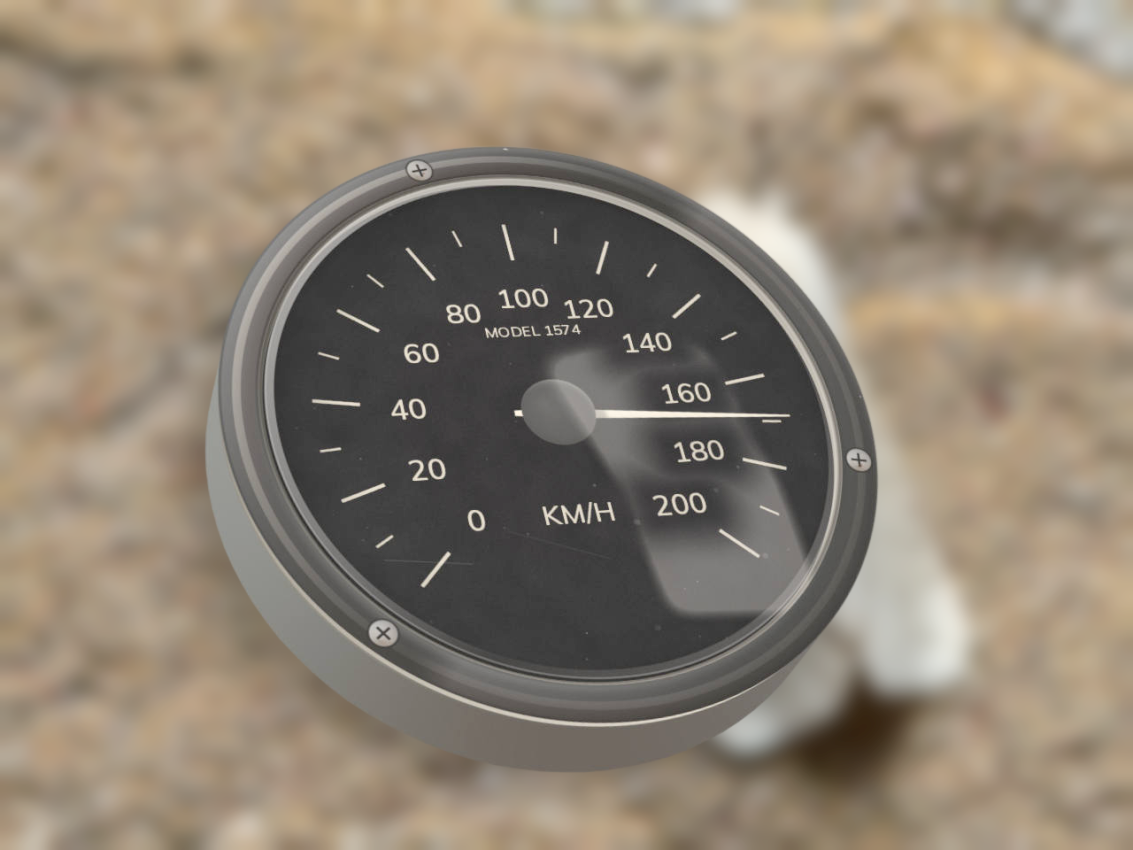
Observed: 170 km/h
